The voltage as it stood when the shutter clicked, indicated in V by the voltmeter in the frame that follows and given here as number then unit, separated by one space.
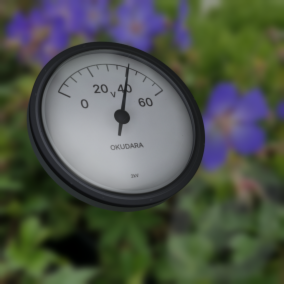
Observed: 40 V
